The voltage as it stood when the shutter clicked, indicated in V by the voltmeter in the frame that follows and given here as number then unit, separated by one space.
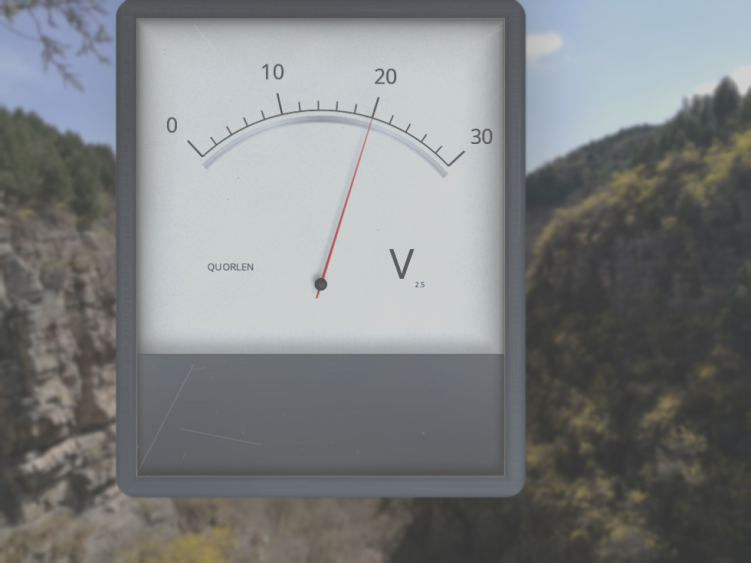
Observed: 20 V
